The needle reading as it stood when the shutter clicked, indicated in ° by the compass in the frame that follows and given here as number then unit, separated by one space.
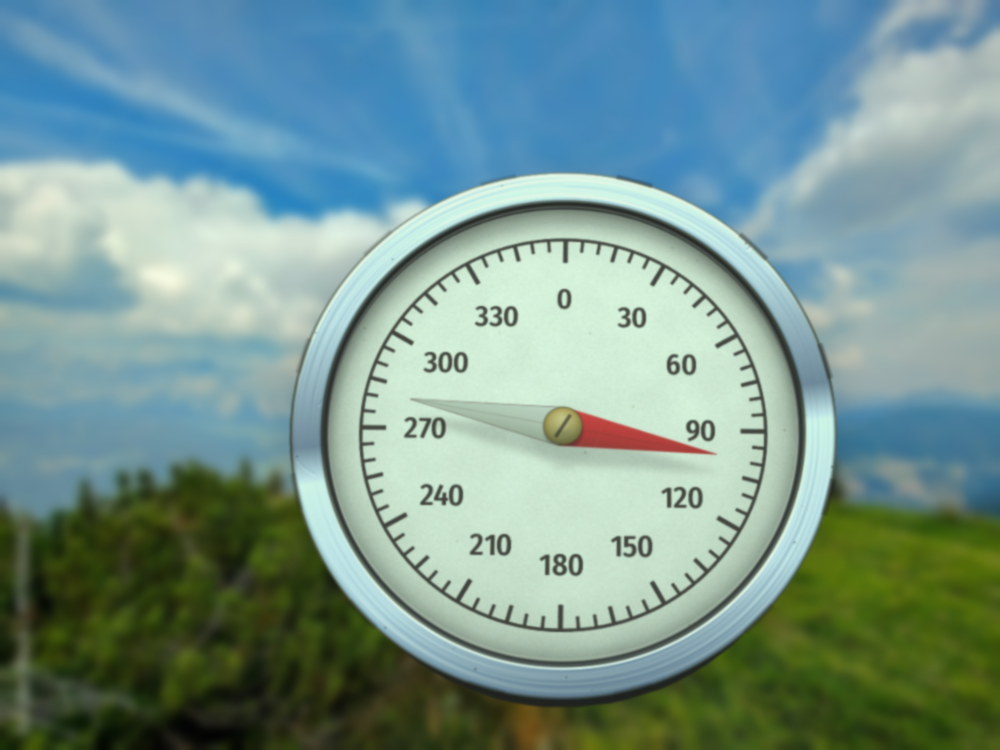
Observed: 100 °
